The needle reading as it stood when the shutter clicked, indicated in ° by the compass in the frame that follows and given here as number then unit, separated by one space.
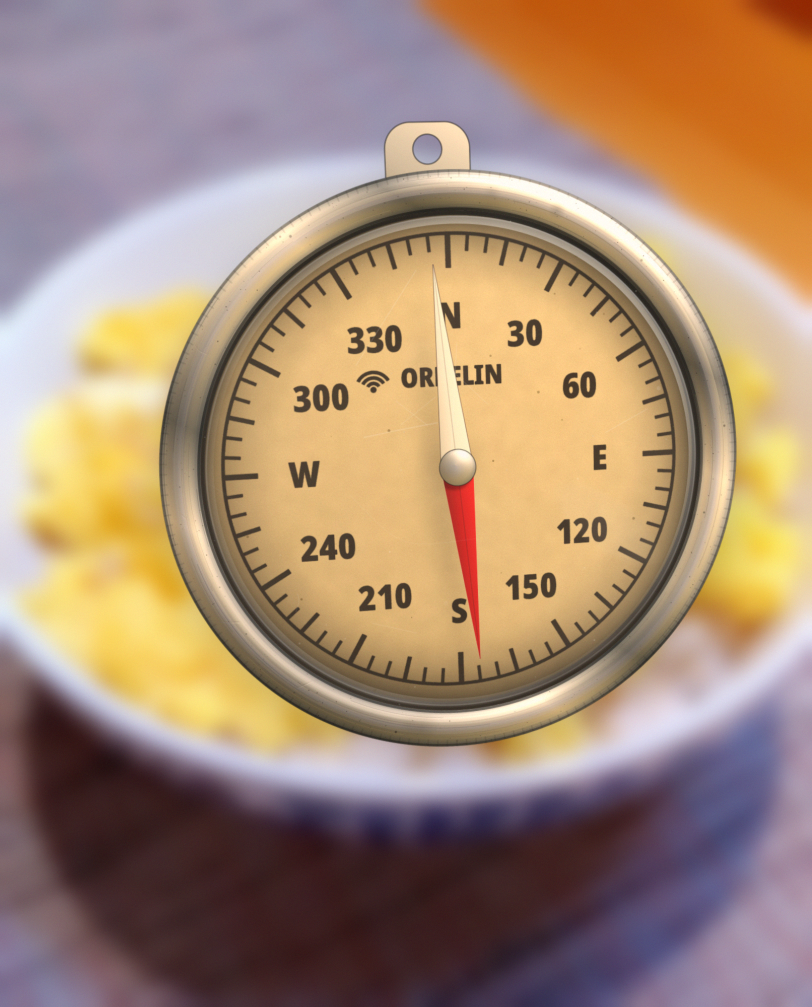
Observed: 175 °
